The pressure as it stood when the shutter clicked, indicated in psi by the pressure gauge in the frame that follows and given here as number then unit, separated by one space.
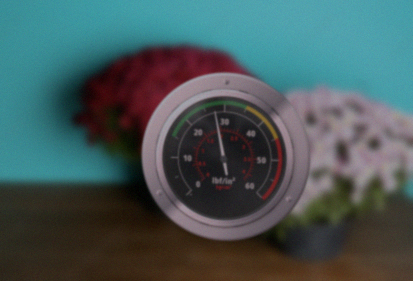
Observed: 27.5 psi
